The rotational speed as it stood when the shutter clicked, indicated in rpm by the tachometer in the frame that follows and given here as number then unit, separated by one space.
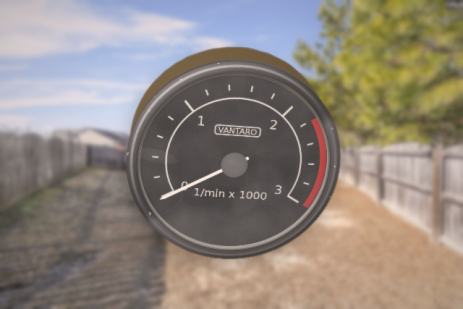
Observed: 0 rpm
